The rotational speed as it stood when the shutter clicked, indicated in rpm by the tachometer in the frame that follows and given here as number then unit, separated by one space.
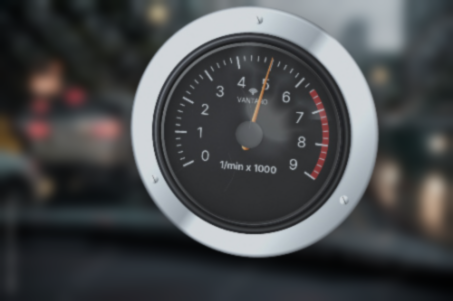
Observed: 5000 rpm
